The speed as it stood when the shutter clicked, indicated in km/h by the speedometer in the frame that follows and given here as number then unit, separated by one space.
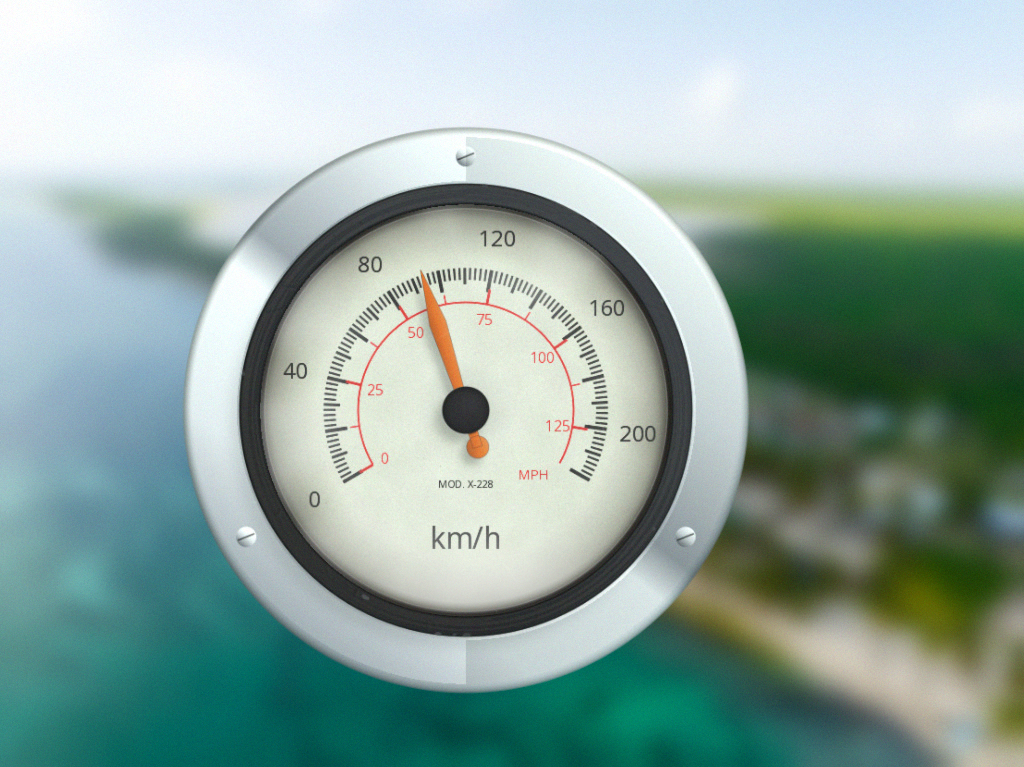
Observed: 94 km/h
